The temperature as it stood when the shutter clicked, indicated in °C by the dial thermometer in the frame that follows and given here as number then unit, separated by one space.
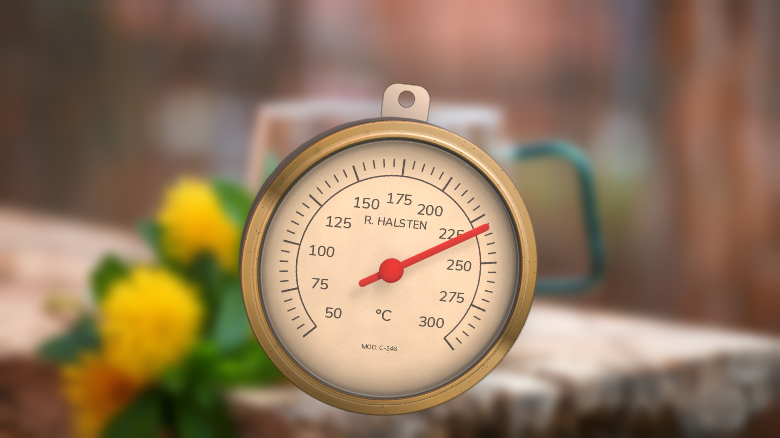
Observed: 230 °C
